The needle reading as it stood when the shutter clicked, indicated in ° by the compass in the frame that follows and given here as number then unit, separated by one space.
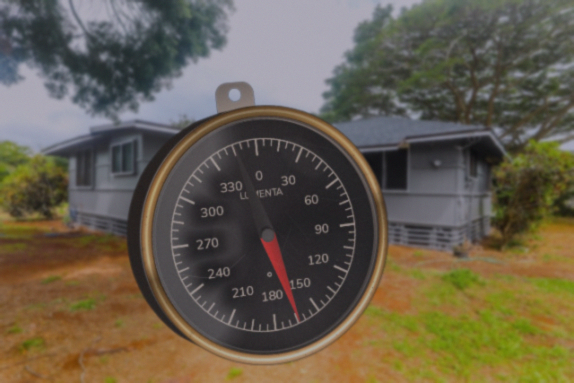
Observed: 165 °
